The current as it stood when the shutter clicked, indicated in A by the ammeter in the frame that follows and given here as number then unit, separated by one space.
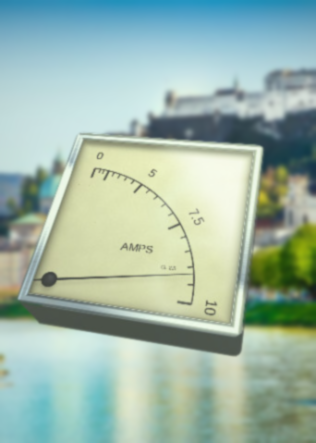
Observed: 9.25 A
